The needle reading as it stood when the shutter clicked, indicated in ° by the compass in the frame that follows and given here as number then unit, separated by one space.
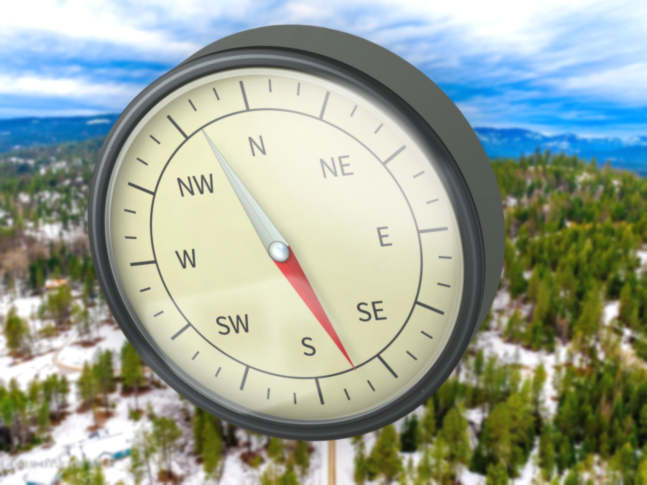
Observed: 160 °
